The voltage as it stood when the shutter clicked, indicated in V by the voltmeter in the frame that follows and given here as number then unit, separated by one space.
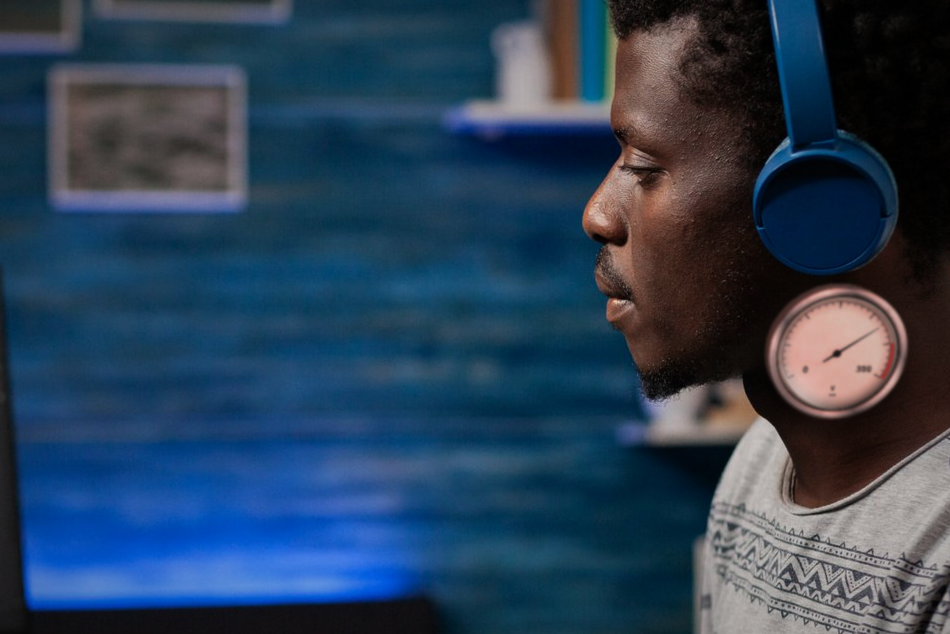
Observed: 220 V
